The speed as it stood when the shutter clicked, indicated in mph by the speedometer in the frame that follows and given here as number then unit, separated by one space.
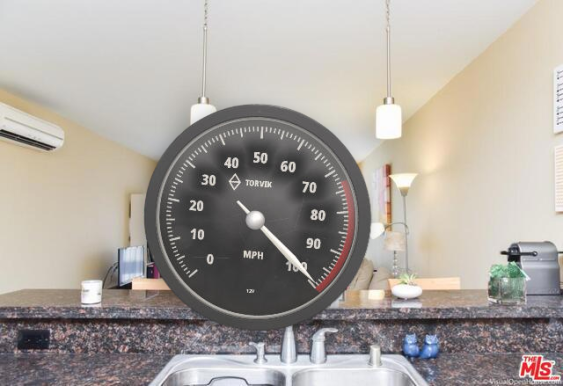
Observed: 99 mph
